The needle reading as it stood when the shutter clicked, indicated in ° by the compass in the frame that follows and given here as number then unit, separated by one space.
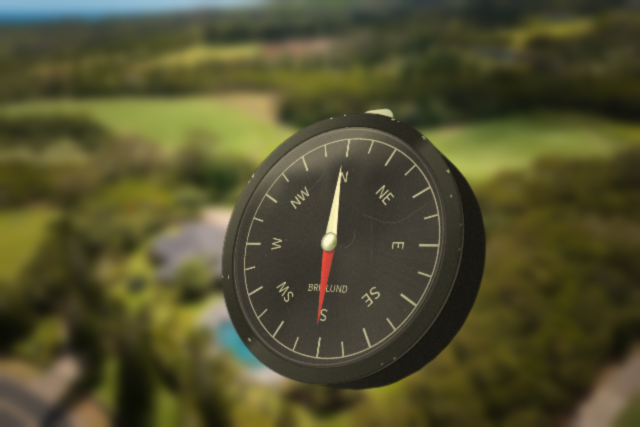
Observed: 180 °
